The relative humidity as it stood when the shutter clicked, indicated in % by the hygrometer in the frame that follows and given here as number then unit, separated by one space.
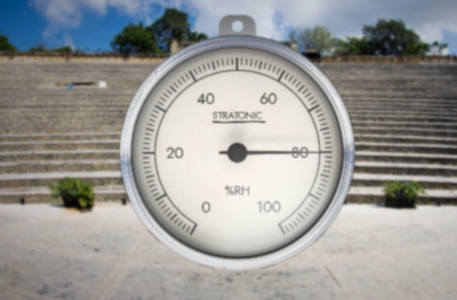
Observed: 80 %
